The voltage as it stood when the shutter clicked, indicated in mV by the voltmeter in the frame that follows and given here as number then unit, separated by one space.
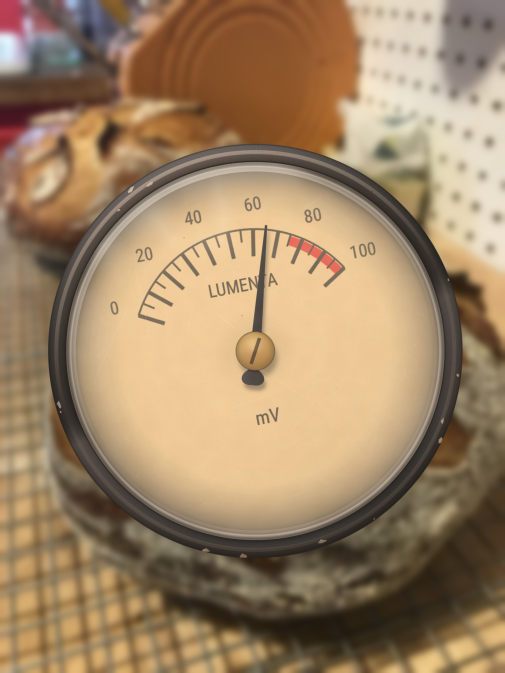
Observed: 65 mV
